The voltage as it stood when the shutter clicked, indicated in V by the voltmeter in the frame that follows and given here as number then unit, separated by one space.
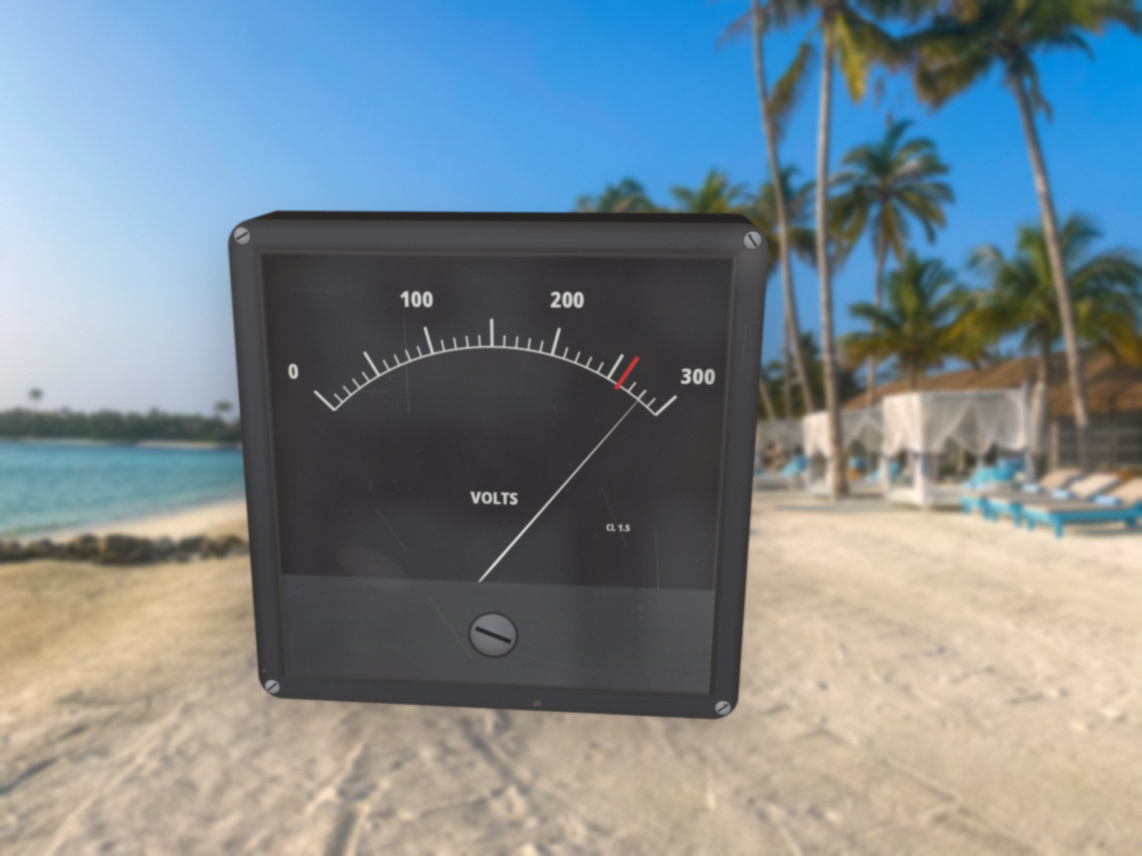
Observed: 280 V
